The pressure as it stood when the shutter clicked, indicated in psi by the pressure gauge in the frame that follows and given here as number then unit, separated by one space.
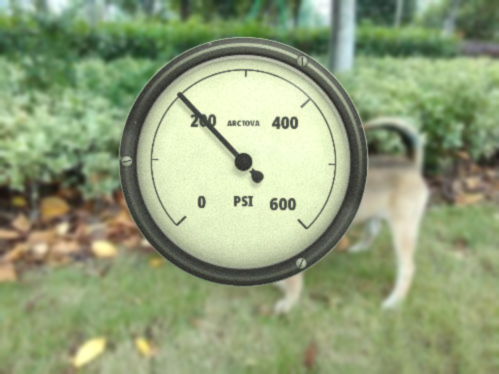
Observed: 200 psi
